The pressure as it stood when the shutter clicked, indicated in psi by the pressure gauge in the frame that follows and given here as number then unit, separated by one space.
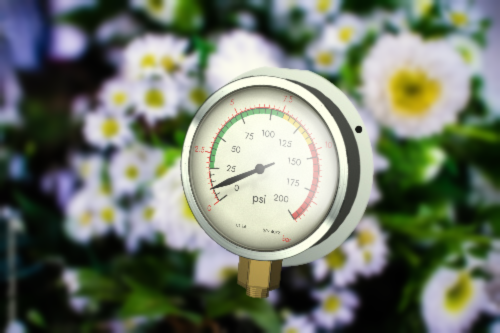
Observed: 10 psi
